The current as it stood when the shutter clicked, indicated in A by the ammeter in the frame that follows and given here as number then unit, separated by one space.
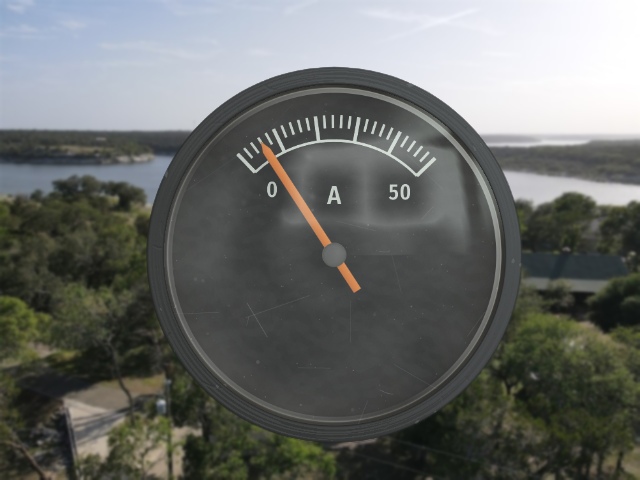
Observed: 6 A
